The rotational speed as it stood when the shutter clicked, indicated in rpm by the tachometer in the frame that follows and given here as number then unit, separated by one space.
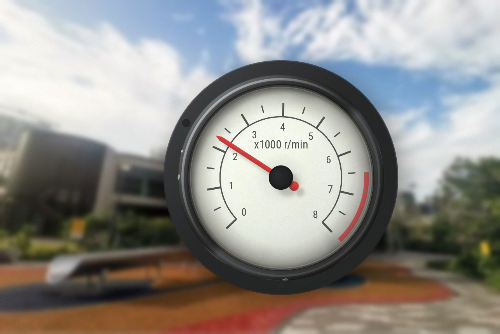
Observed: 2250 rpm
